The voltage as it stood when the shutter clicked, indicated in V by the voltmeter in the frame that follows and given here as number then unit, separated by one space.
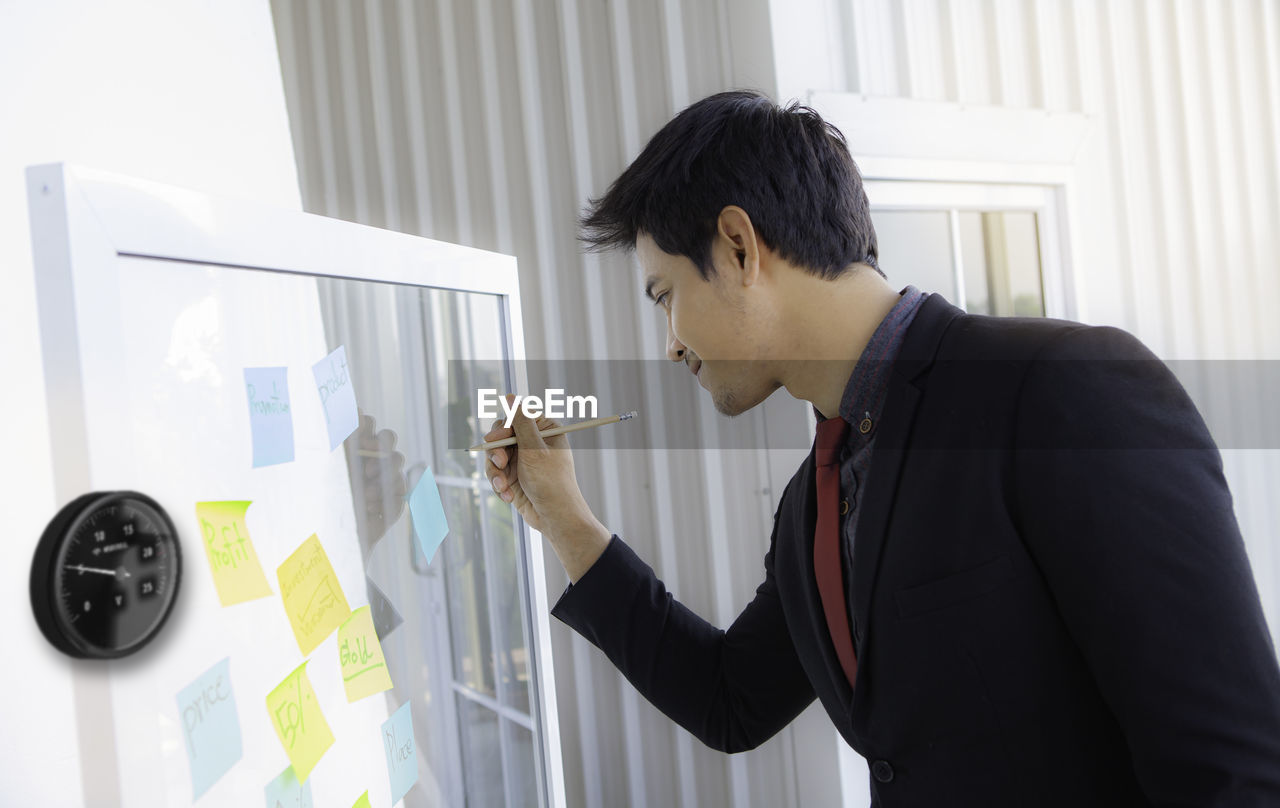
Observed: 5 V
